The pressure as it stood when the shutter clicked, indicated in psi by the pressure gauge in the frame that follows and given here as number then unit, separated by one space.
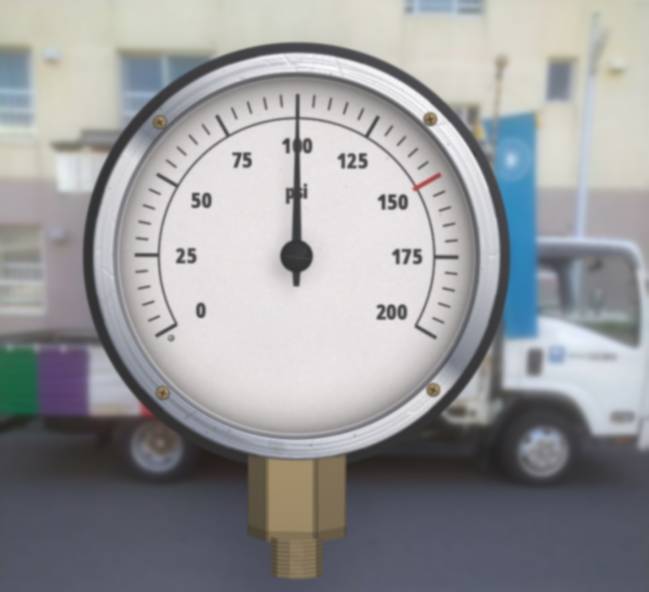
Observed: 100 psi
